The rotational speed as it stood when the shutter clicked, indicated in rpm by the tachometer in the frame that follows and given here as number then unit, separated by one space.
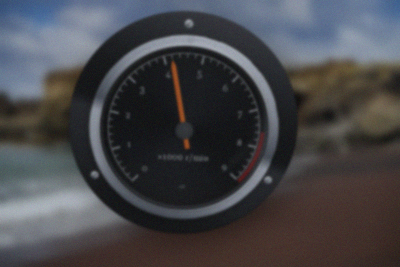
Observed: 4200 rpm
